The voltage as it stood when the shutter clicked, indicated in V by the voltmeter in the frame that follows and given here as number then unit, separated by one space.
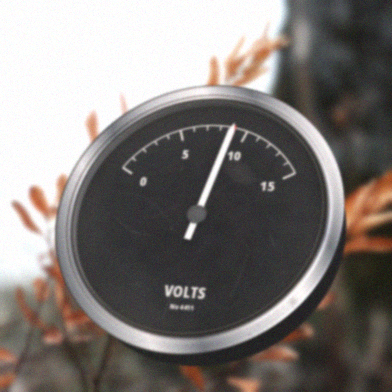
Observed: 9 V
